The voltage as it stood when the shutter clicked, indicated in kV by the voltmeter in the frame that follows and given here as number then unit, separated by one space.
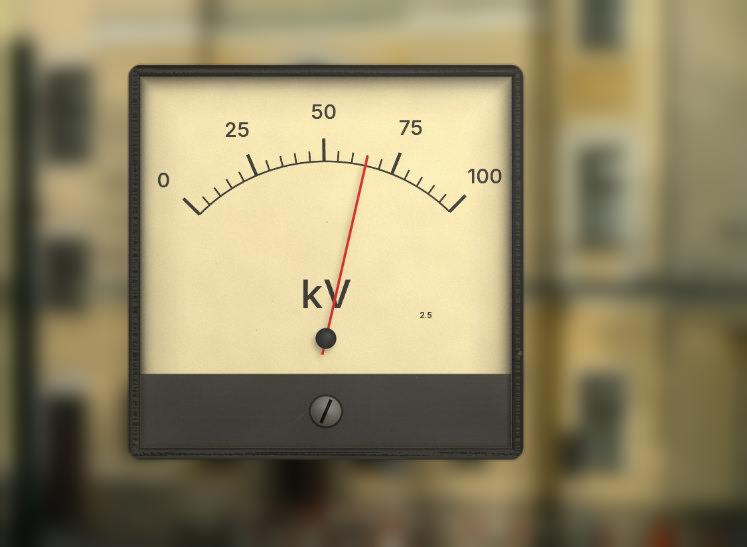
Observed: 65 kV
